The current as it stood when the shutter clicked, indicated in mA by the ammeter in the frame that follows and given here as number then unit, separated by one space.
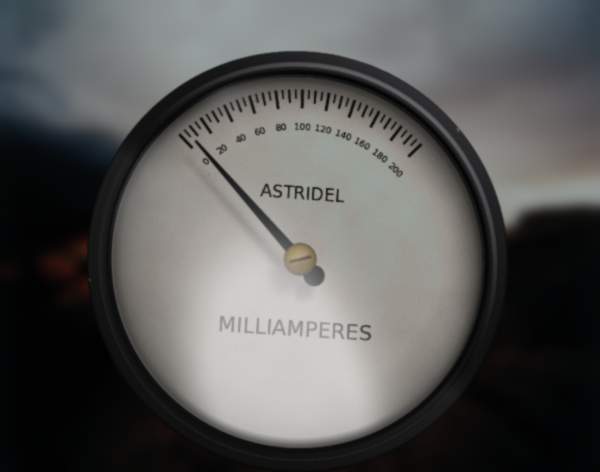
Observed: 5 mA
